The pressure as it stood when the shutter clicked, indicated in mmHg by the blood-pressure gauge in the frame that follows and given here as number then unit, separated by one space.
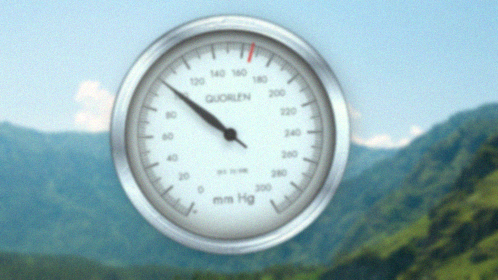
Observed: 100 mmHg
